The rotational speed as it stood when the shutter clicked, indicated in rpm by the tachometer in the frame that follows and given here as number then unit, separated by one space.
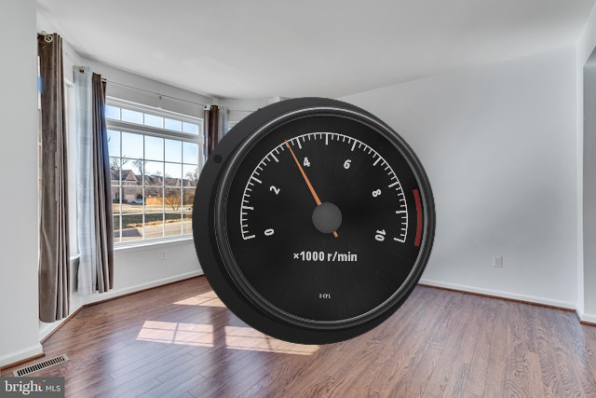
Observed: 3600 rpm
